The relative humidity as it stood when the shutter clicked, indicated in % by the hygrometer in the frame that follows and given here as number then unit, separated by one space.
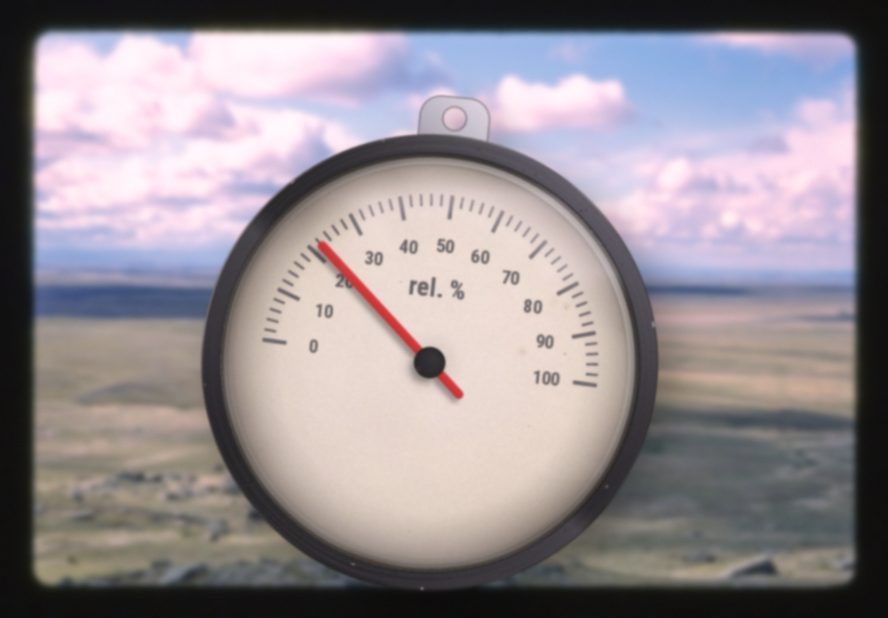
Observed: 22 %
